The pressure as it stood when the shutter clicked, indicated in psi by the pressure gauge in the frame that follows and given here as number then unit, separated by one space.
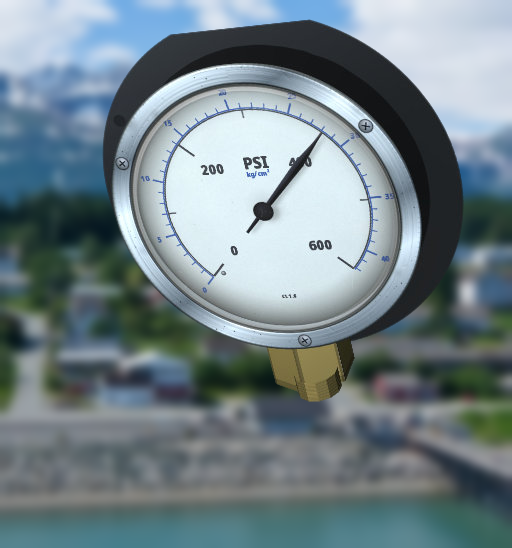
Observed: 400 psi
